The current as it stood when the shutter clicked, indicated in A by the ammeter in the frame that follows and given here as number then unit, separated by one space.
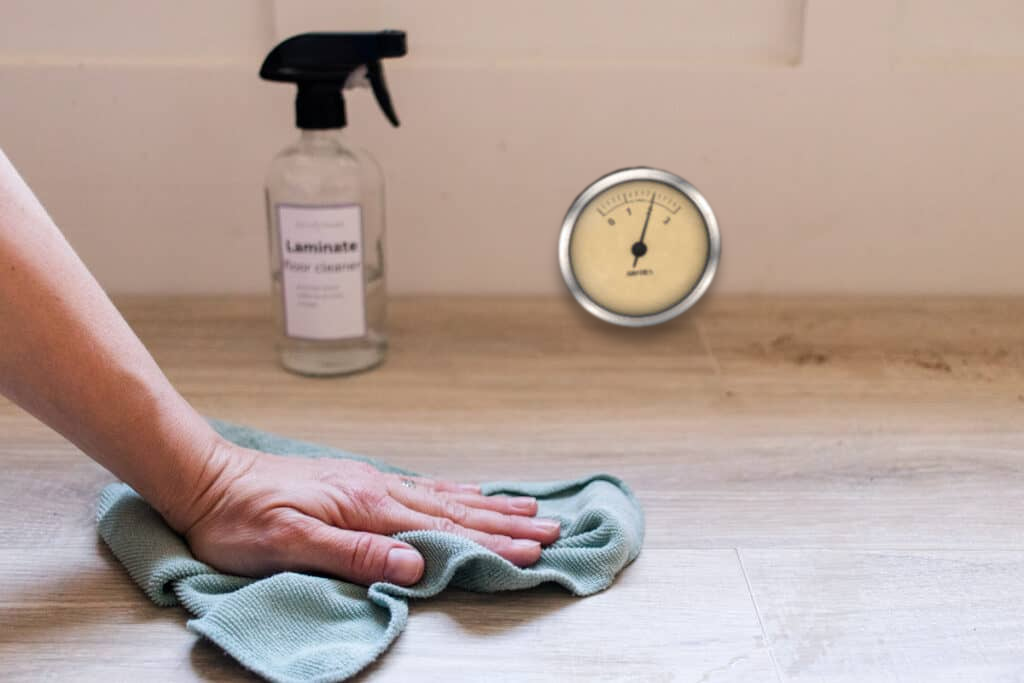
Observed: 2 A
